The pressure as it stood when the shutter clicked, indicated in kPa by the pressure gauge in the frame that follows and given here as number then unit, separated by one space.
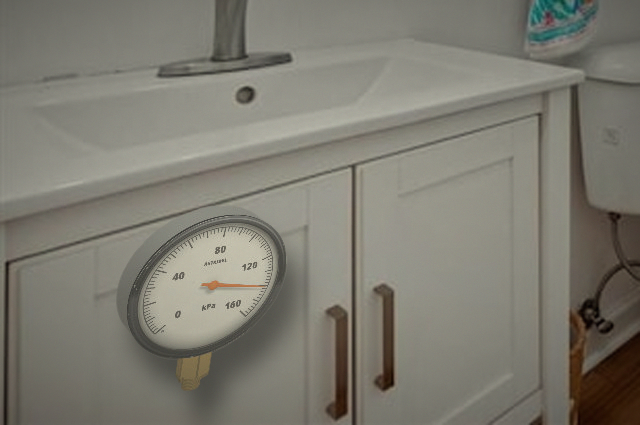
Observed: 140 kPa
